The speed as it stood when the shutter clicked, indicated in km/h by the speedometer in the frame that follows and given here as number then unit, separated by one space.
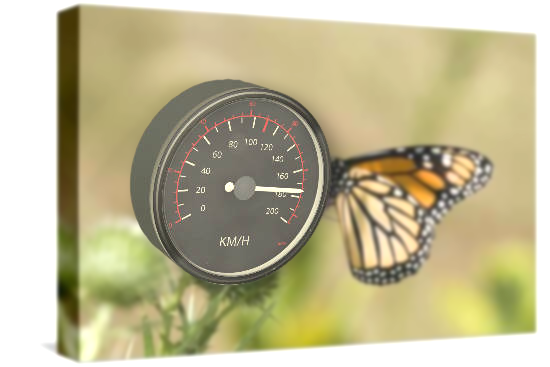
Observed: 175 km/h
